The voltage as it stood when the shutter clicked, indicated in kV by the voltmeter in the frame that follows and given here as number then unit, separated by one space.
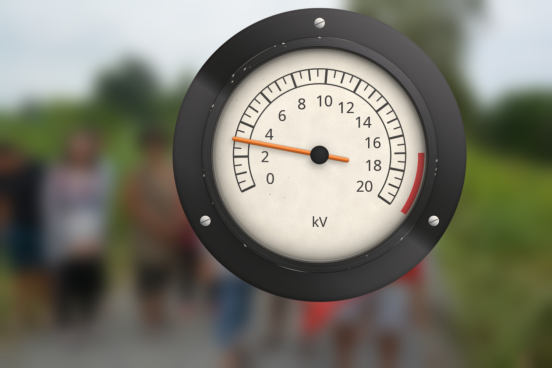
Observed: 3 kV
